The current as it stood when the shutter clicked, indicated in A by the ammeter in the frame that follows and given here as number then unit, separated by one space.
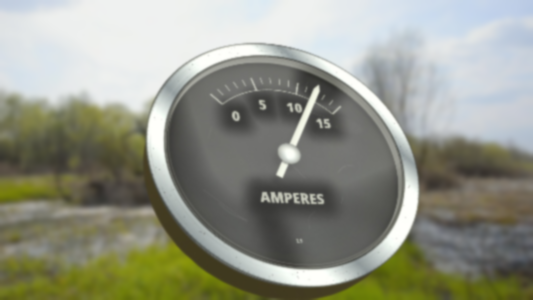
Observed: 12 A
